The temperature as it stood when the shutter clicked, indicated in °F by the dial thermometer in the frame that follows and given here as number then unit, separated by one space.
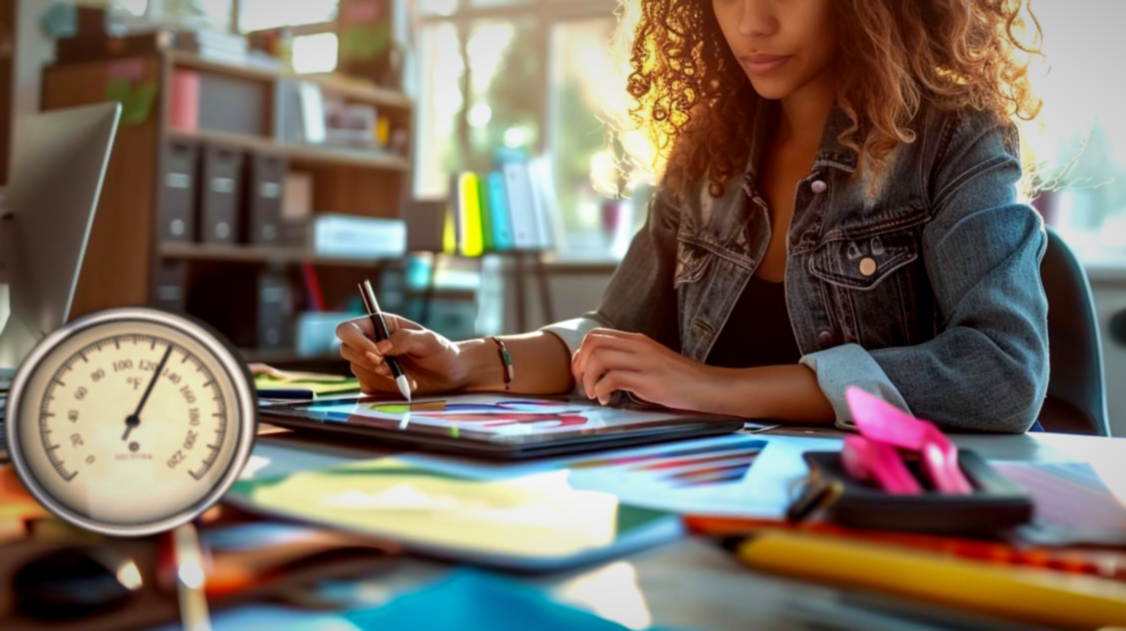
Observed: 130 °F
